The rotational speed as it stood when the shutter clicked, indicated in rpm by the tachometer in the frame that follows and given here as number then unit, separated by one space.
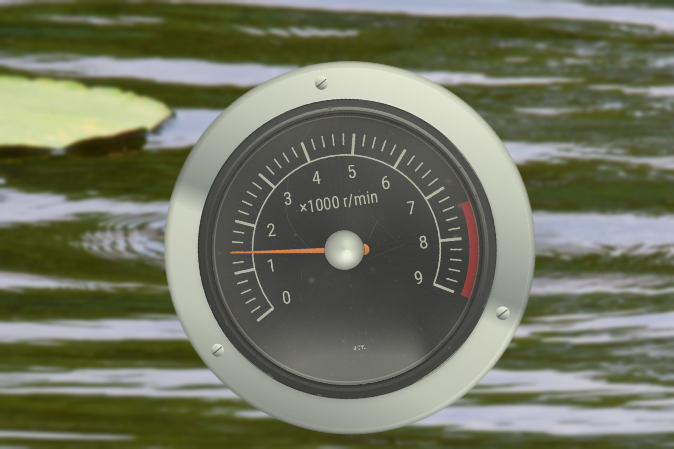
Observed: 1400 rpm
